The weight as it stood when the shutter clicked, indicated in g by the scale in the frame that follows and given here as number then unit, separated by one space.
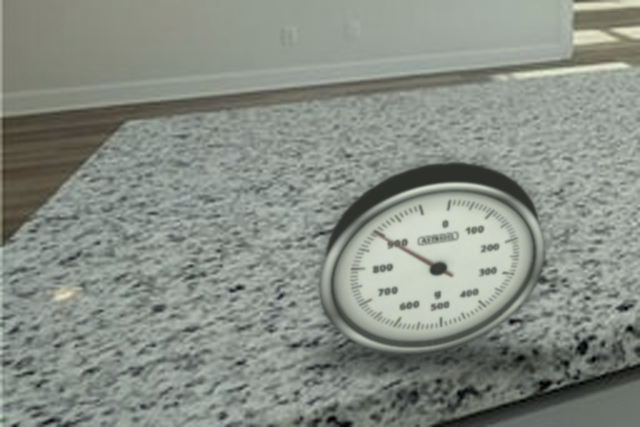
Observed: 900 g
